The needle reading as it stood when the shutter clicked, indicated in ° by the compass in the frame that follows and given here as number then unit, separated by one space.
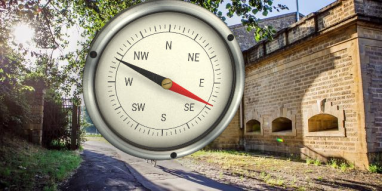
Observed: 115 °
